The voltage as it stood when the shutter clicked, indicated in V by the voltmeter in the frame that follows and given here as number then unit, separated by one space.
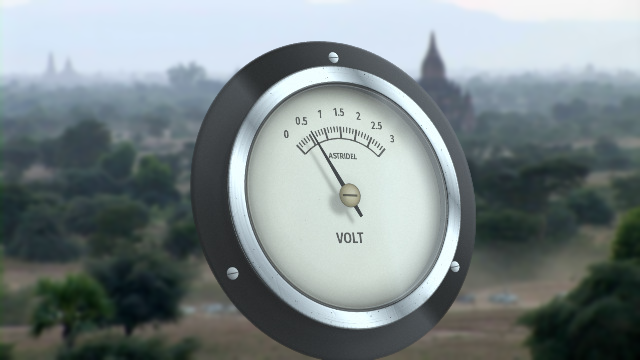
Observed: 0.5 V
